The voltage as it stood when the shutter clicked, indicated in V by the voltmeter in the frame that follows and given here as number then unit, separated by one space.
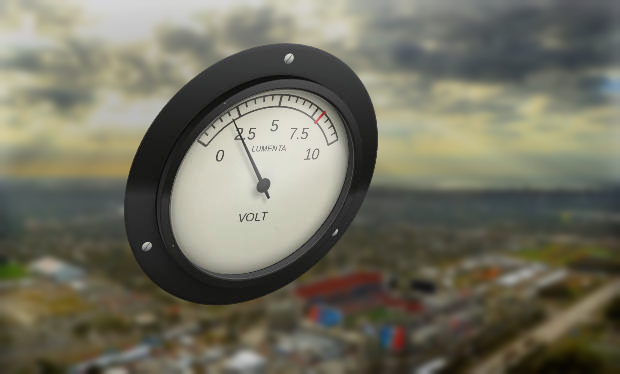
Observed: 2 V
